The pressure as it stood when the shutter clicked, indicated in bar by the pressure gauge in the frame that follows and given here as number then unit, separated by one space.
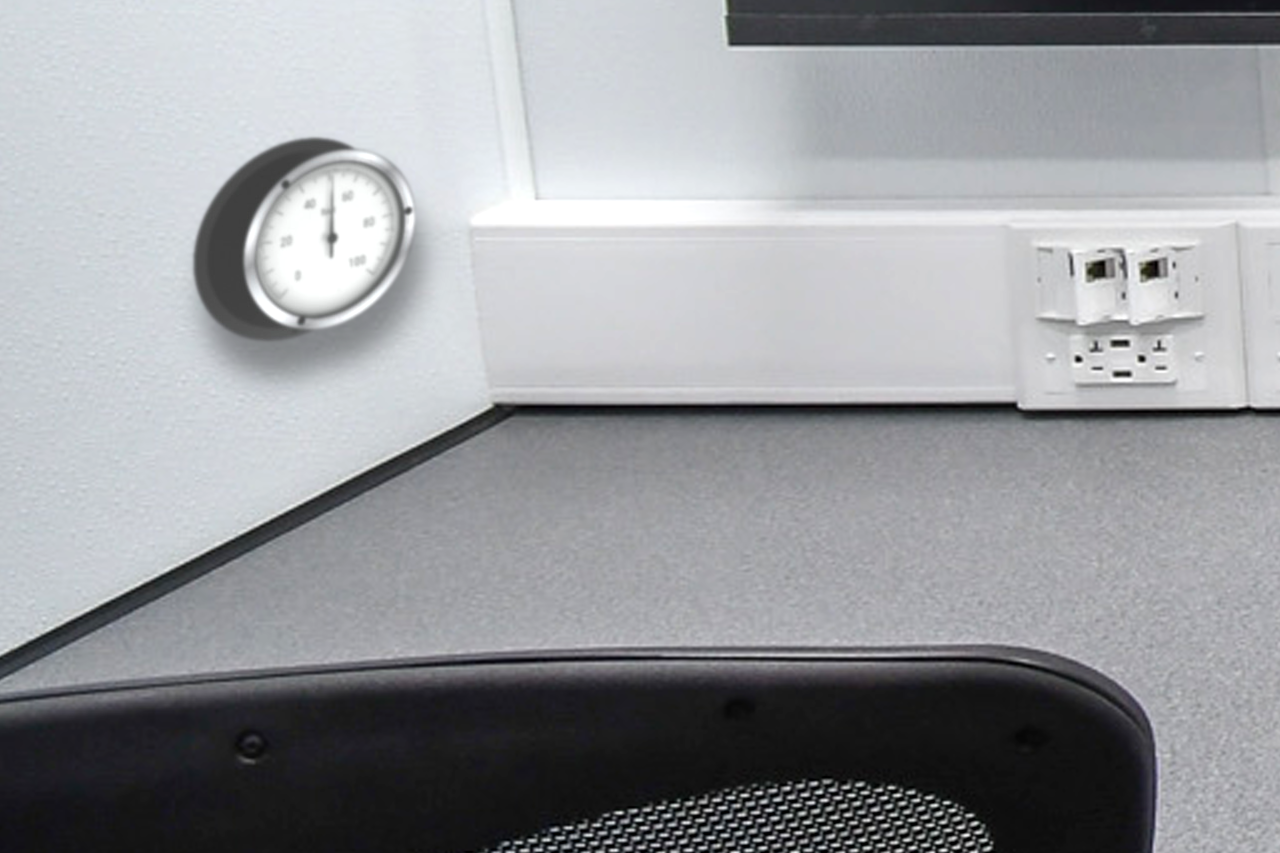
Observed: 50 bar
